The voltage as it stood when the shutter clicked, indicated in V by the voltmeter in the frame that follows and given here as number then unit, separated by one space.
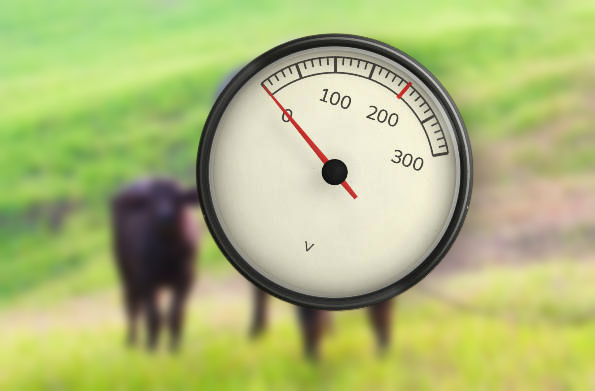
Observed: 0 V
